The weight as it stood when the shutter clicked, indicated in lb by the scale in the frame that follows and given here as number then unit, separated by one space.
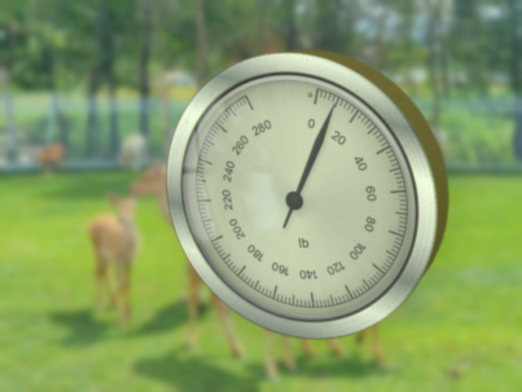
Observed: 10 lb
